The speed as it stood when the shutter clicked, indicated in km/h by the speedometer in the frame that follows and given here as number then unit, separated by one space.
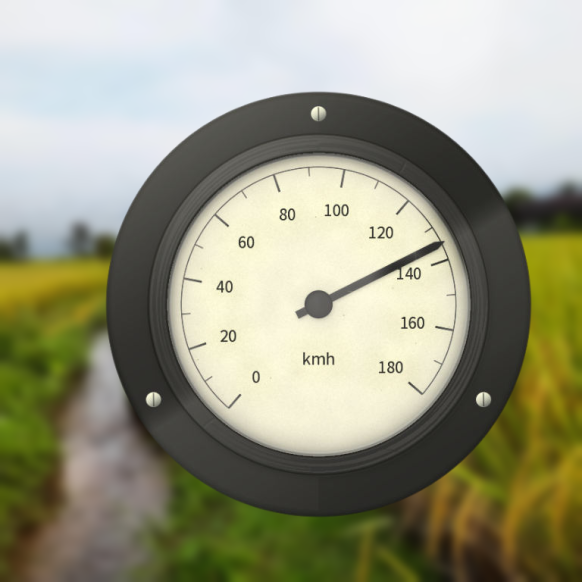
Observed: 135 km/h
